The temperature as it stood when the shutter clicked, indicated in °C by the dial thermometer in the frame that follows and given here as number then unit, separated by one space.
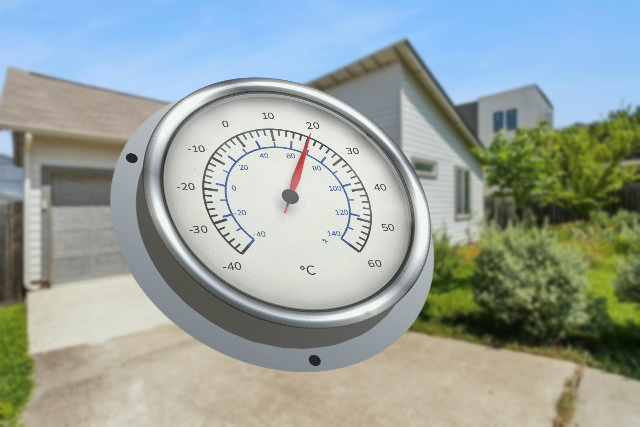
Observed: 20 °C
